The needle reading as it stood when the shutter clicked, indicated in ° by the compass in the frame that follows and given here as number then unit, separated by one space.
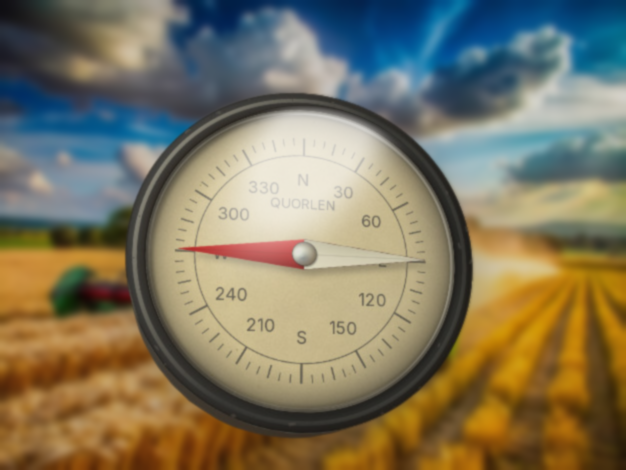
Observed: 270 °
